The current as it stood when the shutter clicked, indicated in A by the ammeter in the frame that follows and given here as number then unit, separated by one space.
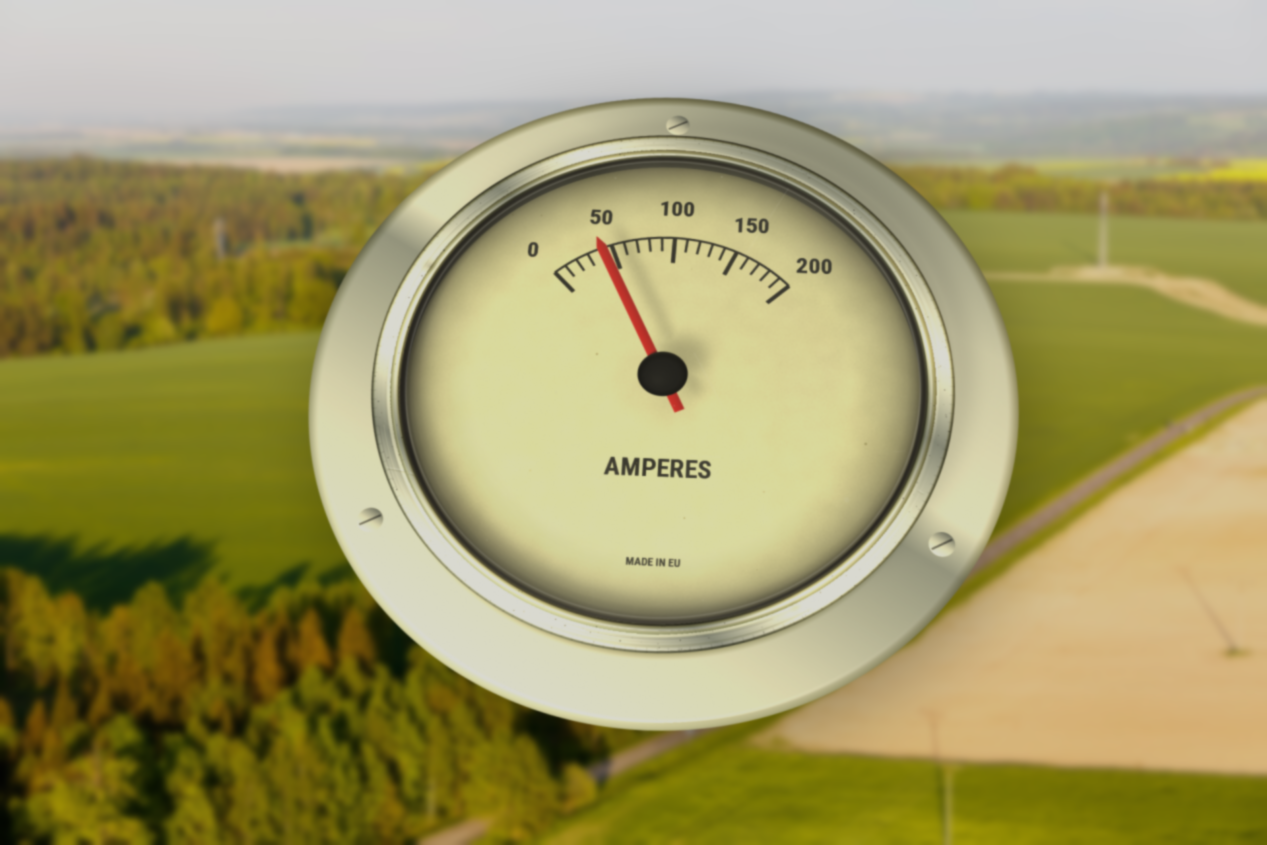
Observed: 40 A
